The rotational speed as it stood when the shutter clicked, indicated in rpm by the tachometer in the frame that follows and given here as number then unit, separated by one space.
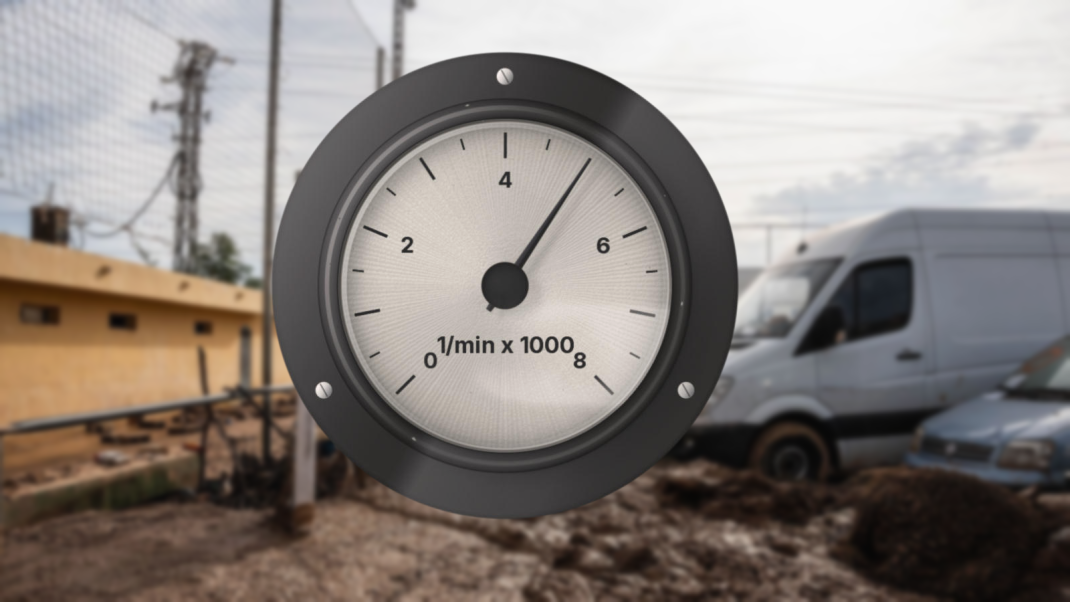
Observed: 5000 rpm
